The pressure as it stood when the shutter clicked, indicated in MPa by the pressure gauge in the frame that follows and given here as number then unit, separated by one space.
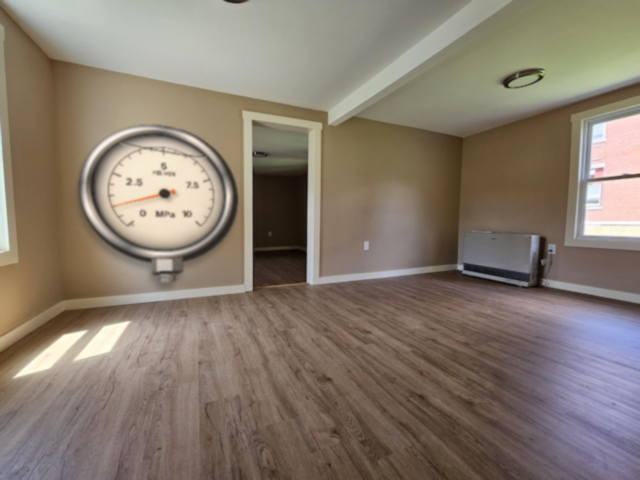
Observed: 1 MPa
